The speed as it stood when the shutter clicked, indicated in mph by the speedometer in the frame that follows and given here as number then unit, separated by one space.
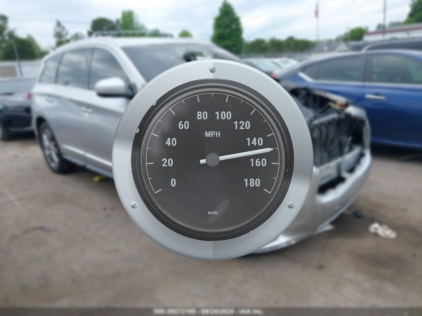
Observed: 150 mph
